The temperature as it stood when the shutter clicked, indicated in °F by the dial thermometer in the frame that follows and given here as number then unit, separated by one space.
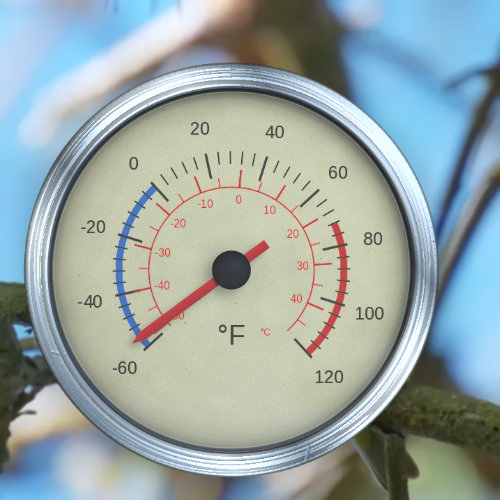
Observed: -56 °F
